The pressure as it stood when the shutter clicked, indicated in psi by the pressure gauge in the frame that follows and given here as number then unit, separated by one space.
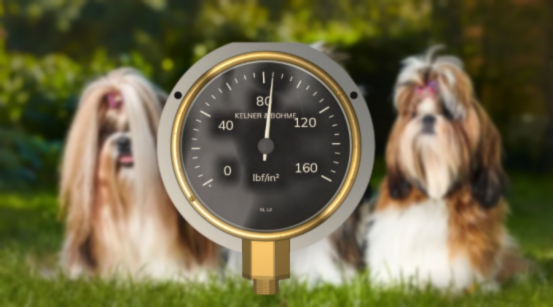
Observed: 85 psi
